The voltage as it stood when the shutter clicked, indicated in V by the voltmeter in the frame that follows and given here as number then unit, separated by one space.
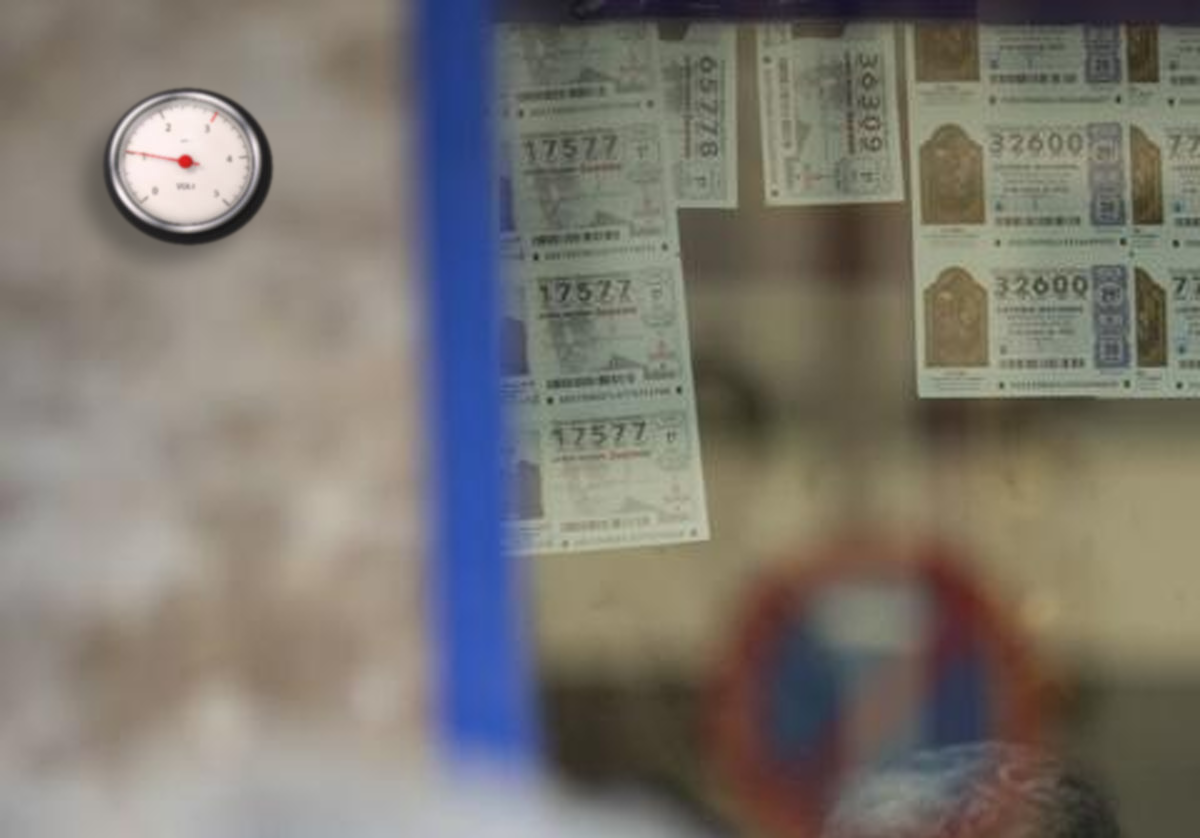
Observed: 1 V
